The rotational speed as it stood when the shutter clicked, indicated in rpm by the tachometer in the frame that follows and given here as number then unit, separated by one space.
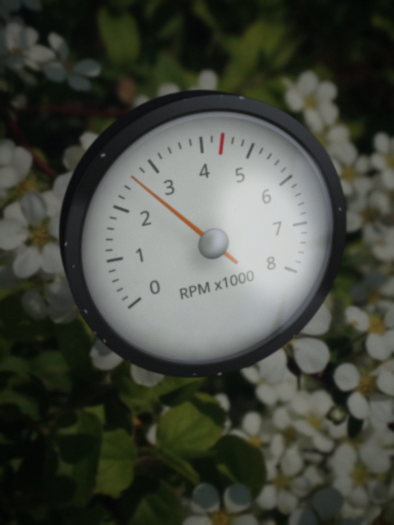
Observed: 2600 rpm
